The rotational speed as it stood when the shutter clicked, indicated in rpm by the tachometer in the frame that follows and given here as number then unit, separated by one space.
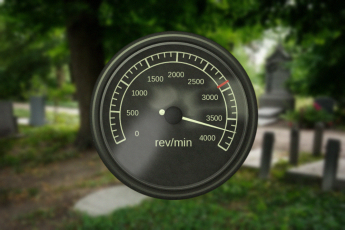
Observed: 3700 rpm
